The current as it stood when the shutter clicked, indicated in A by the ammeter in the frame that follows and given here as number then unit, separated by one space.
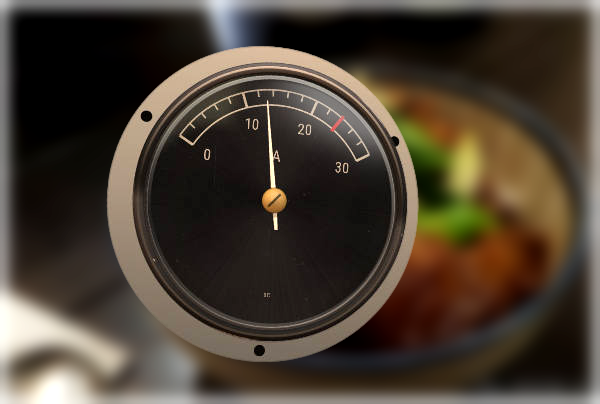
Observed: 13 A
